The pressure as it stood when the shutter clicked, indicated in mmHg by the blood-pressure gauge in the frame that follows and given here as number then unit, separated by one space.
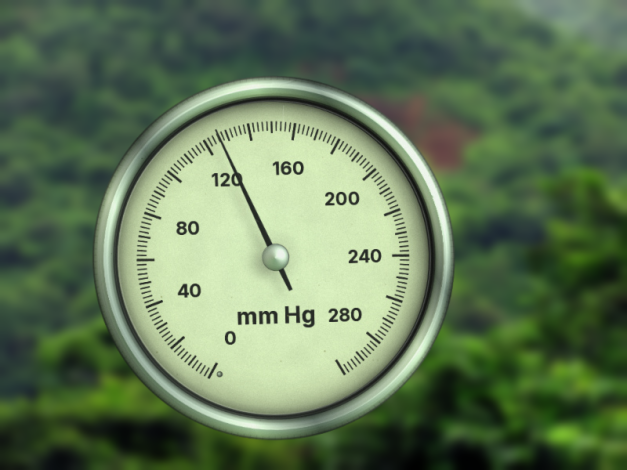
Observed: 126 mmHg
